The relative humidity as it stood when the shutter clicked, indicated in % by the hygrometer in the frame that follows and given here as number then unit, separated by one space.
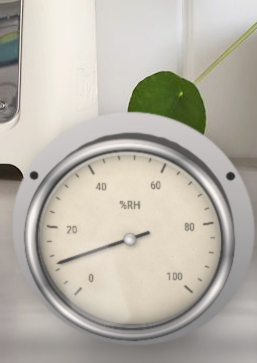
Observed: 10 %
